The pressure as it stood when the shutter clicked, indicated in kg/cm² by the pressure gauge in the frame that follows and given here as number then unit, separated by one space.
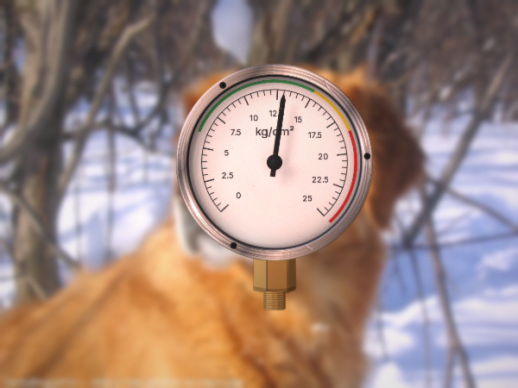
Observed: 13 kg/cm²
